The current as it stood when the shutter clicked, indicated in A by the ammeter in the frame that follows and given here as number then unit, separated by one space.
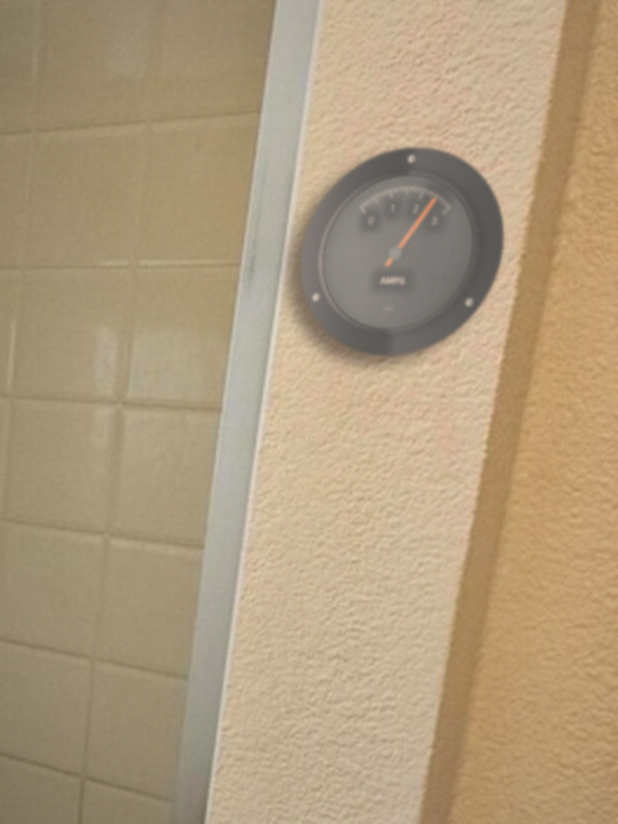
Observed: 2.5 A
